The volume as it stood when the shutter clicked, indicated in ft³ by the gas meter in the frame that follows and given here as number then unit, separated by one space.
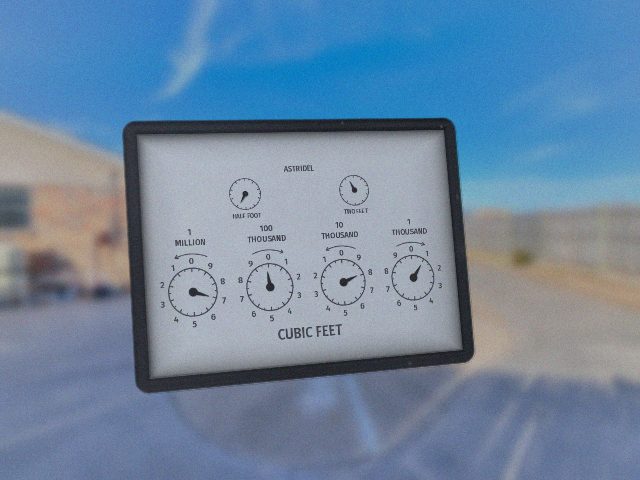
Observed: 698100 ft³
